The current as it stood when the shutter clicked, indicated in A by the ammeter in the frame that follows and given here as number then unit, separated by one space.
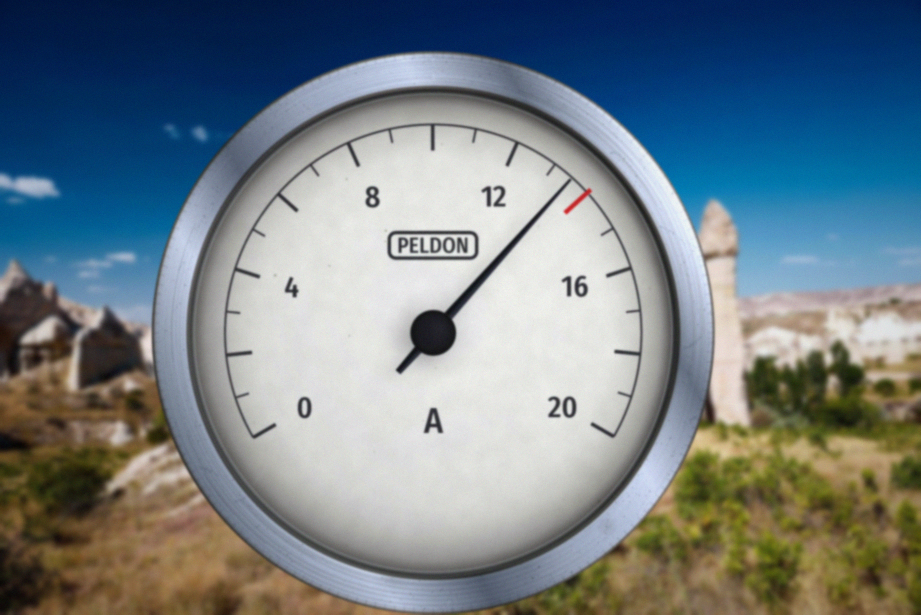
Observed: 13.5 A
